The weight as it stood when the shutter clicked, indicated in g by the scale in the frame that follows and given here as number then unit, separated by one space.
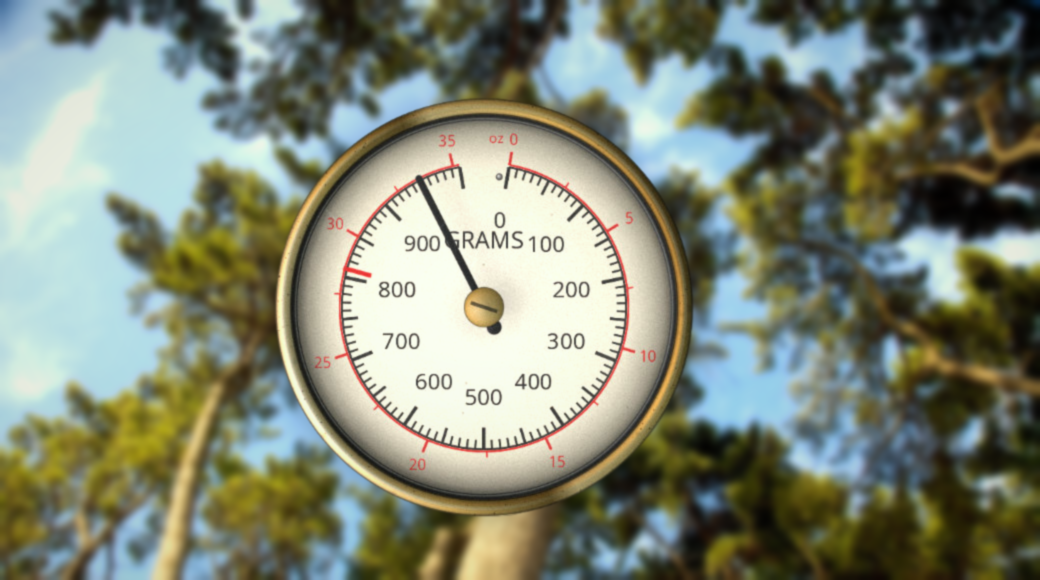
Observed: 950 g
